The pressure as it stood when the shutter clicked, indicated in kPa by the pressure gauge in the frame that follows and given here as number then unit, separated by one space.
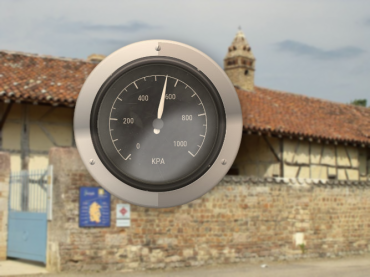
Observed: 550 kPa
